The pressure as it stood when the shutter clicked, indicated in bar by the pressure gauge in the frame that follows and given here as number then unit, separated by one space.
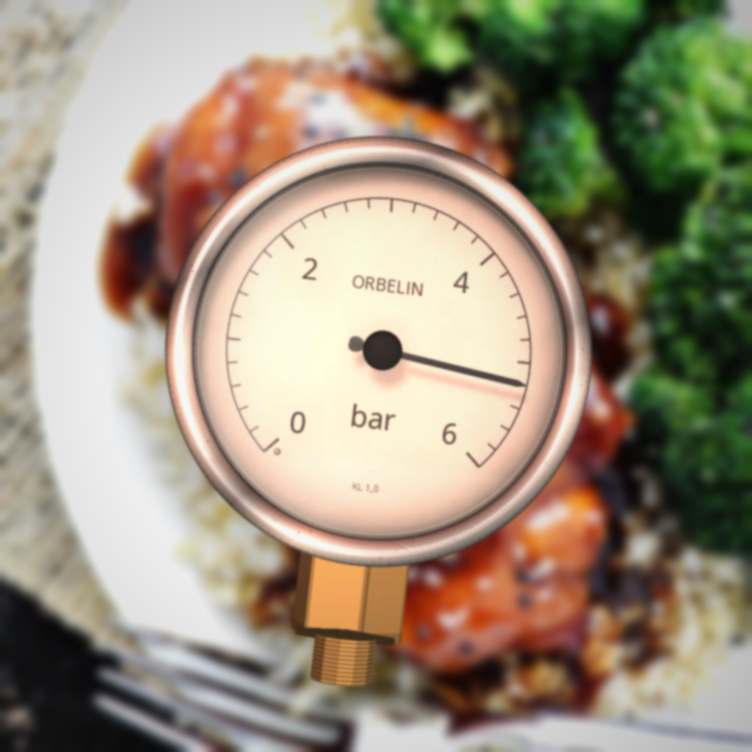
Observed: 5.2 bar
